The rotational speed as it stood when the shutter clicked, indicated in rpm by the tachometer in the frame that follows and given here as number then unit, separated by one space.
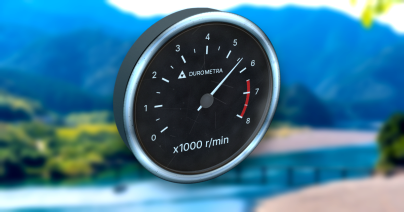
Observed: 5500 rpm
